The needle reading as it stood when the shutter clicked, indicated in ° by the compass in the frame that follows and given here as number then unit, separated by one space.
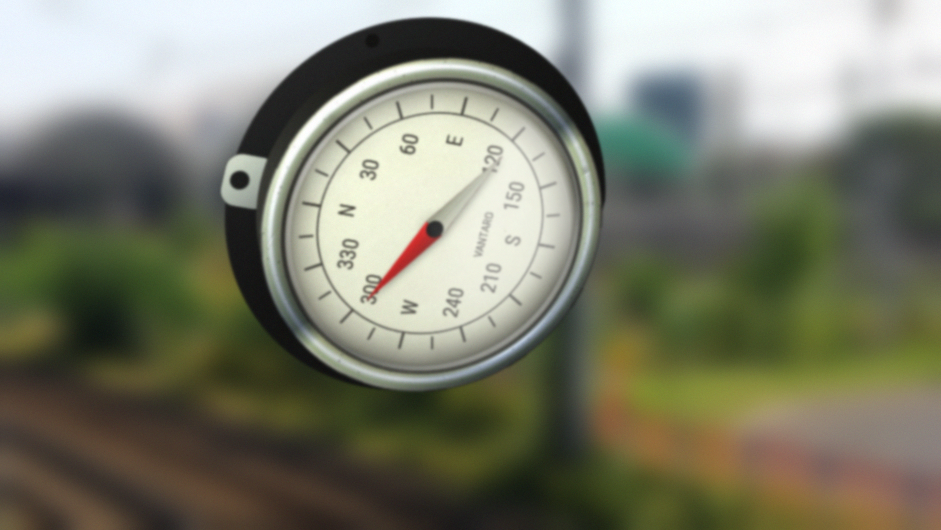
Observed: 300 °
